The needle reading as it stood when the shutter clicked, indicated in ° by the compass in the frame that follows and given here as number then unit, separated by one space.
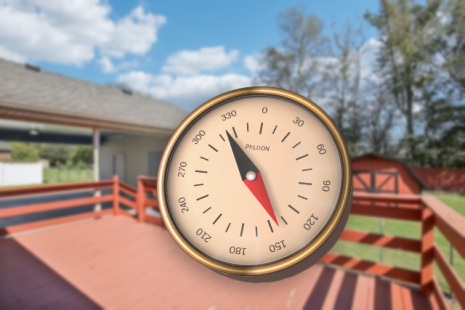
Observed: 142.5 °
